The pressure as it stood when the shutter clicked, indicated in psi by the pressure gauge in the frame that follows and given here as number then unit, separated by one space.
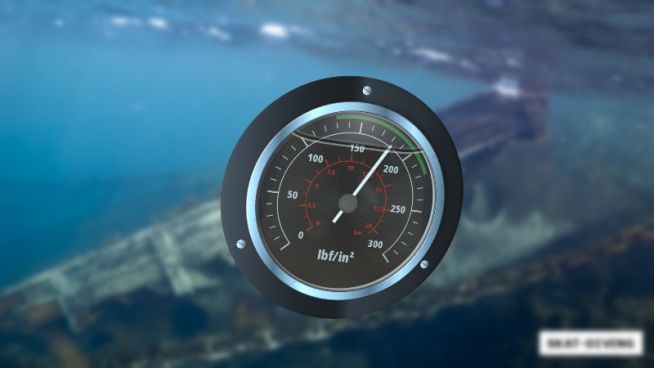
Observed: 180 psi
